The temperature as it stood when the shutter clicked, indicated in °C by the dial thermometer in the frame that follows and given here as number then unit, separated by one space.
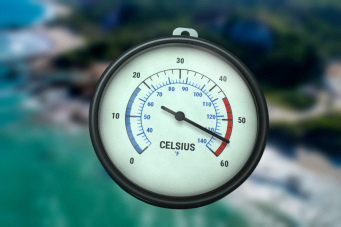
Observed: 56 °C
